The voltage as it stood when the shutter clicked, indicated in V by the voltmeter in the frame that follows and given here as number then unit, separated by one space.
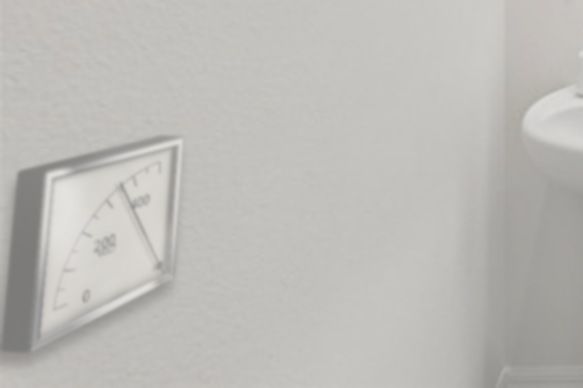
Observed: 350 V
